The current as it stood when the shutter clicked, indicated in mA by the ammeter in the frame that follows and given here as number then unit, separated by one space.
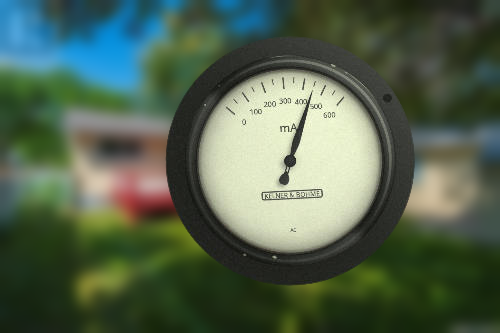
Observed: 450 mA
